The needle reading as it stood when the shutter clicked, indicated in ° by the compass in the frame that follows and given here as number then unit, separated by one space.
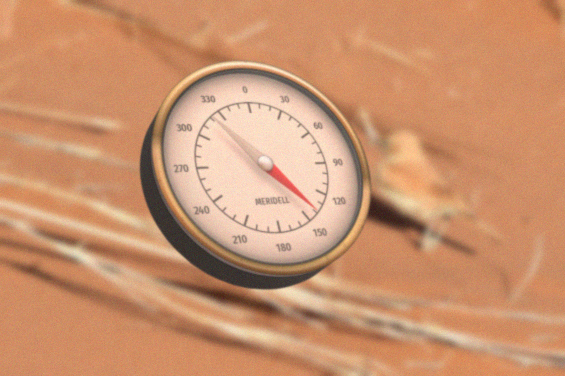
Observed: 140 °
